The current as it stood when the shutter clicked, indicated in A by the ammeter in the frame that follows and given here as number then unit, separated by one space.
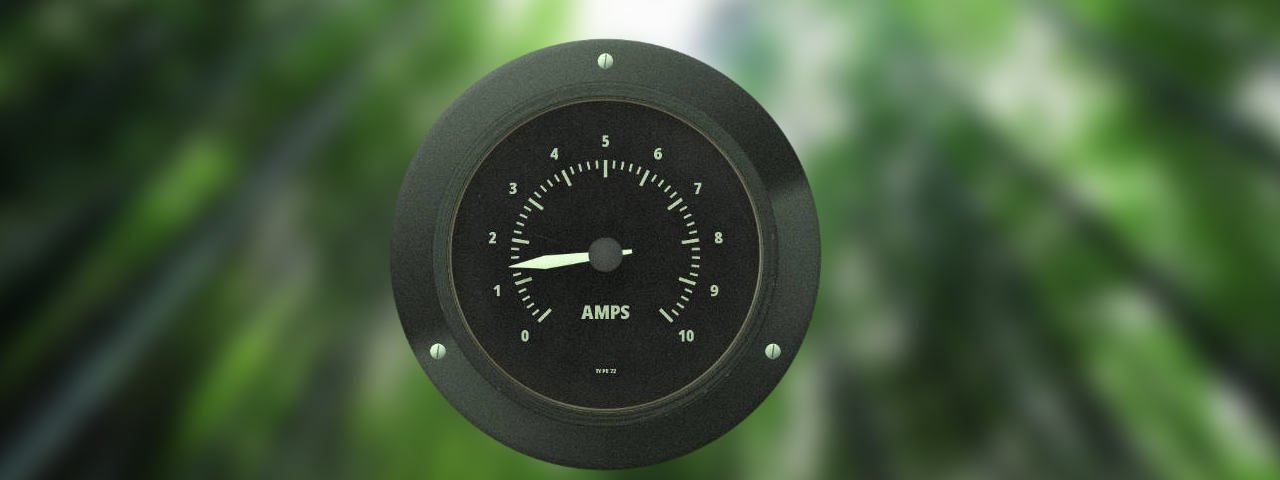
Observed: 1.4 A
